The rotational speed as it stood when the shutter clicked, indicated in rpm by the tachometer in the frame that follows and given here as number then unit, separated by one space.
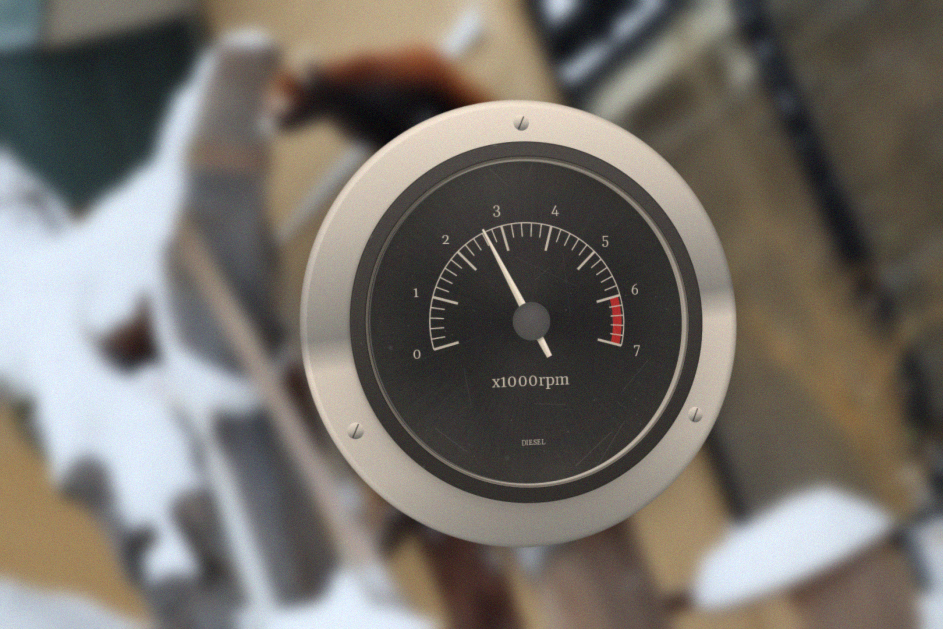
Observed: 2600 rpm
